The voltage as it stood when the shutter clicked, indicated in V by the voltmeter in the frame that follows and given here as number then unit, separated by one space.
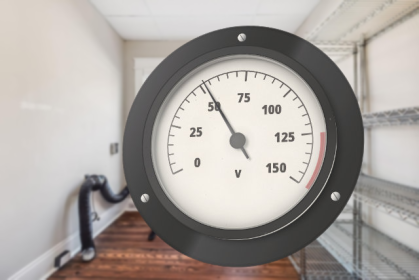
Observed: 52.5 V
